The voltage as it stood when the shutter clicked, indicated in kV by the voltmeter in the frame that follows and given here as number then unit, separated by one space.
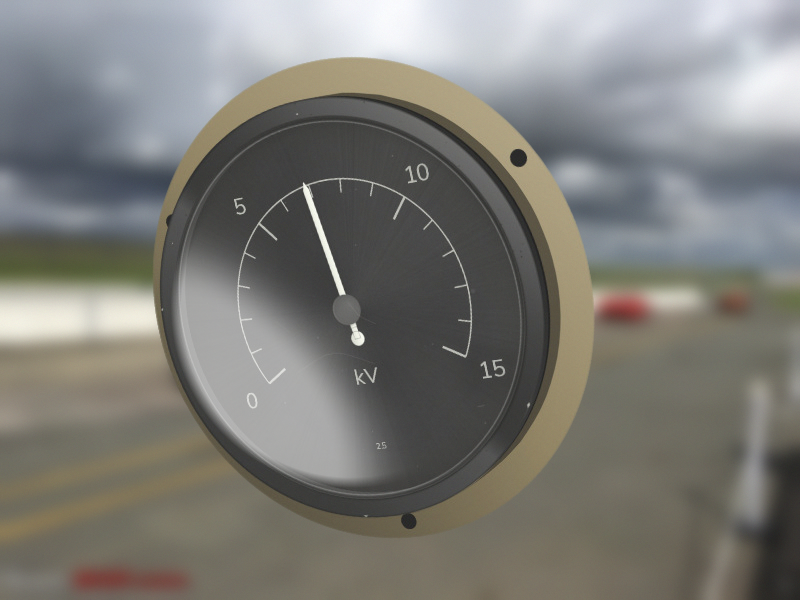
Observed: 7 kV
